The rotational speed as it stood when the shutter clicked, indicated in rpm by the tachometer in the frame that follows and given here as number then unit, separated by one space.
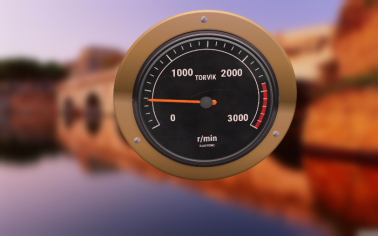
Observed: 400 rpm
